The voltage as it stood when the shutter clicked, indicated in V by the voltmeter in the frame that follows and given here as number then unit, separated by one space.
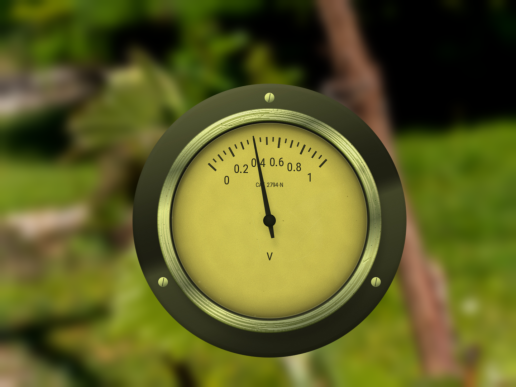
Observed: 0.4 V
